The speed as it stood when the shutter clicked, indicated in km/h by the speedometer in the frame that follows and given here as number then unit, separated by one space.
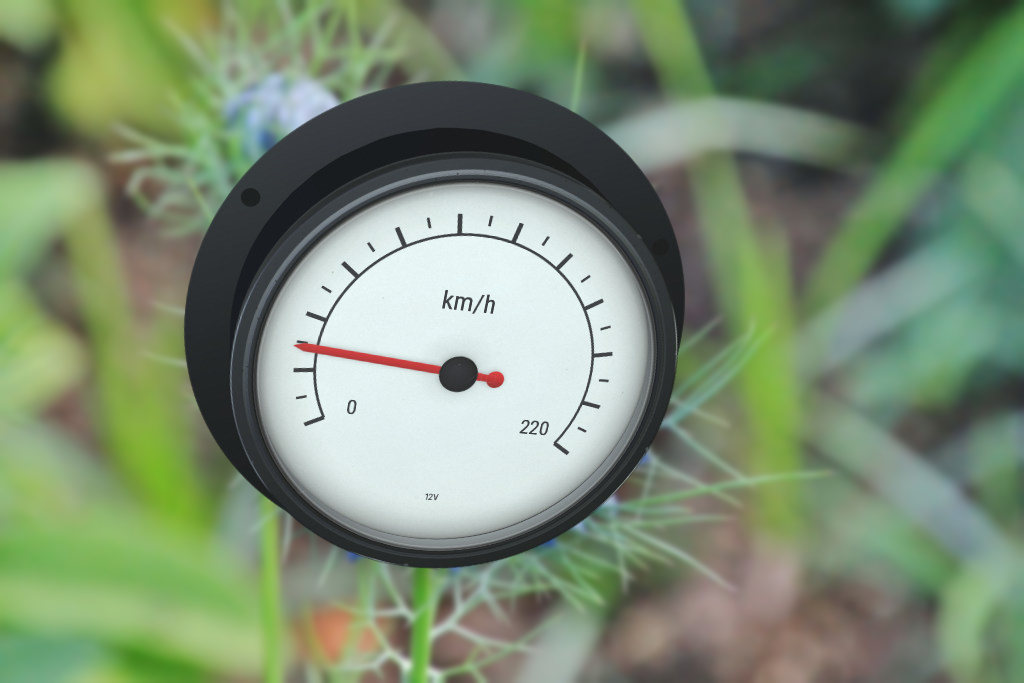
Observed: 30 km/h
